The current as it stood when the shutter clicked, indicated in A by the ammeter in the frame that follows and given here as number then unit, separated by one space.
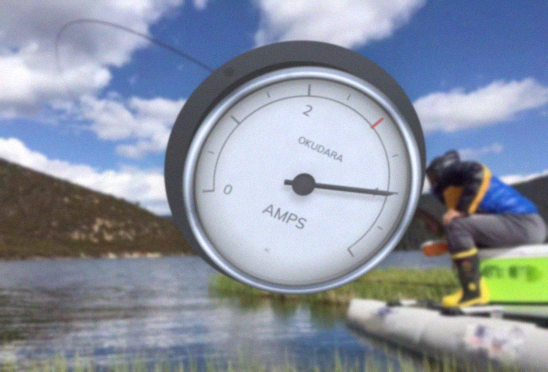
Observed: 4 A
